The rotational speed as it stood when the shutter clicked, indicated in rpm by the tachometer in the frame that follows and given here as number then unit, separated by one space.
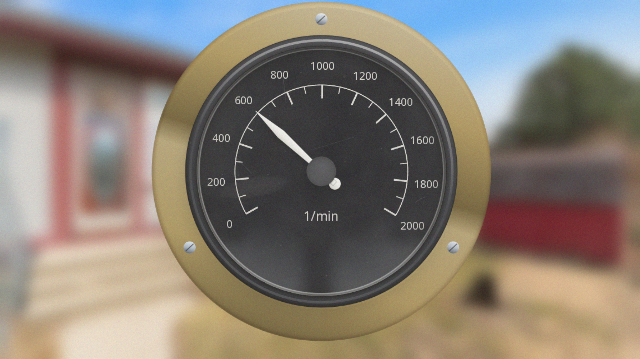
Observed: 600 rpm
